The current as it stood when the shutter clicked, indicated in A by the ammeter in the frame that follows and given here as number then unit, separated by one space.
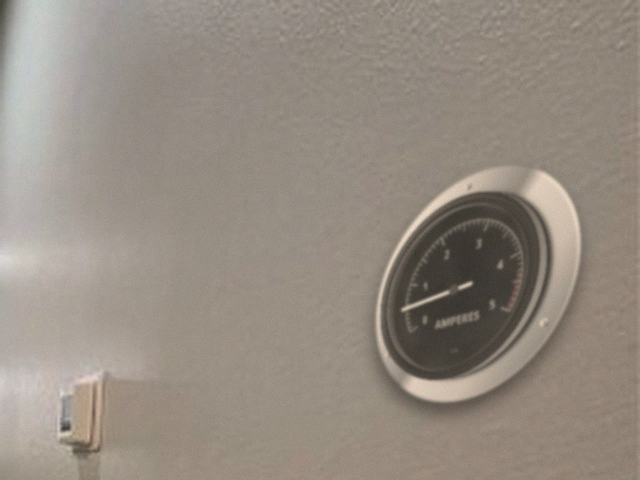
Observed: 0.5 A
